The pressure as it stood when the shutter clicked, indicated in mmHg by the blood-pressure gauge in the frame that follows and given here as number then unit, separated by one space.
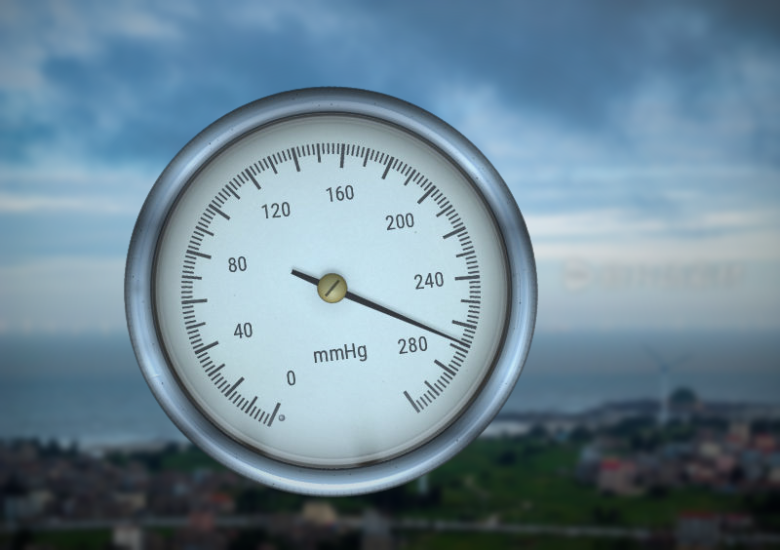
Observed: 268 mmHg
